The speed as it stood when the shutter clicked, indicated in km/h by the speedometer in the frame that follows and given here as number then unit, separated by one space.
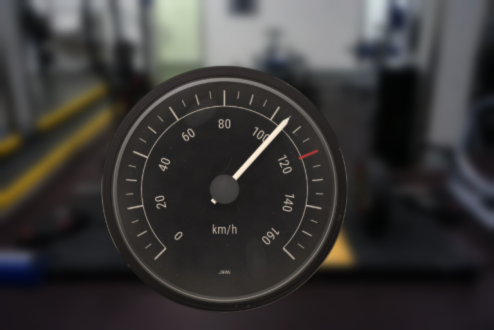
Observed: 105 km/h
